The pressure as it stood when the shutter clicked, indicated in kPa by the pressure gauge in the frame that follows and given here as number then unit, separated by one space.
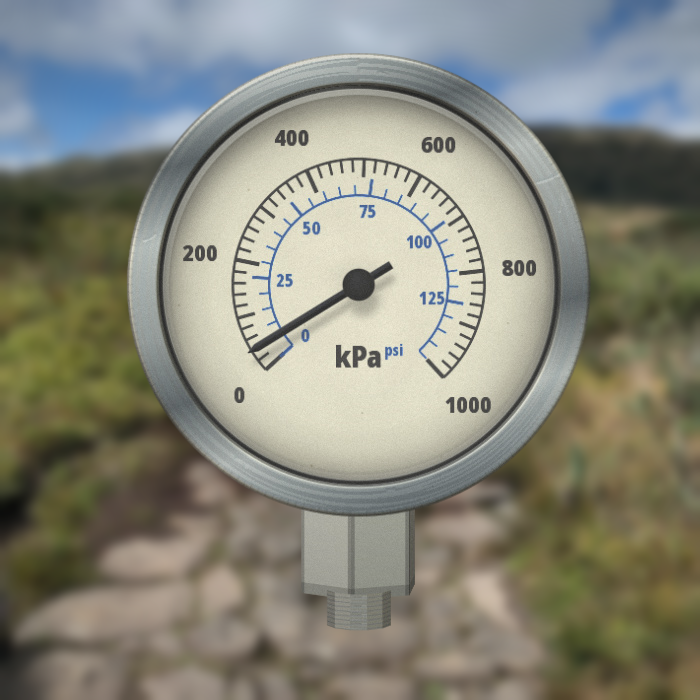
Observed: 40 kPa
